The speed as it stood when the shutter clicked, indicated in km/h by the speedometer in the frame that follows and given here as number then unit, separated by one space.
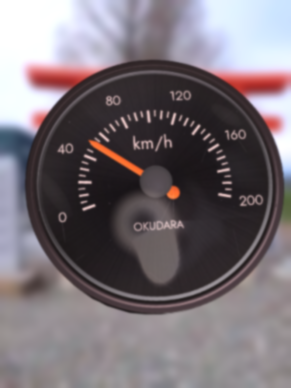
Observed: 50 km/h
